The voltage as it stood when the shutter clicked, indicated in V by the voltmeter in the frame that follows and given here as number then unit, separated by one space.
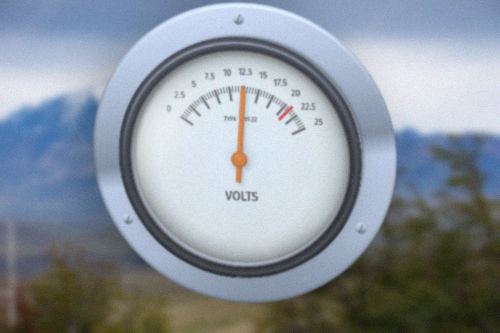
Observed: 12.5 V
